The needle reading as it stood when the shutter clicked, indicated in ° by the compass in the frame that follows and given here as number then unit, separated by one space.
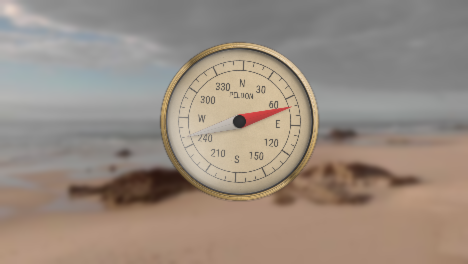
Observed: 70 °
